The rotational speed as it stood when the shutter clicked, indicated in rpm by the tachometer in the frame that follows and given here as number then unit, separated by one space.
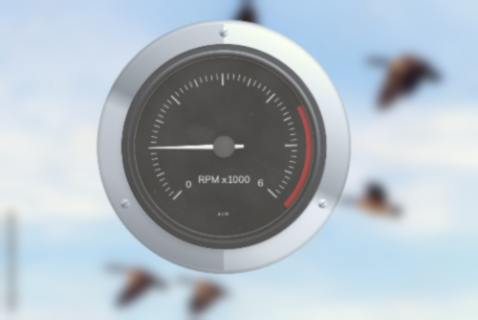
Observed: 1000 rpm
